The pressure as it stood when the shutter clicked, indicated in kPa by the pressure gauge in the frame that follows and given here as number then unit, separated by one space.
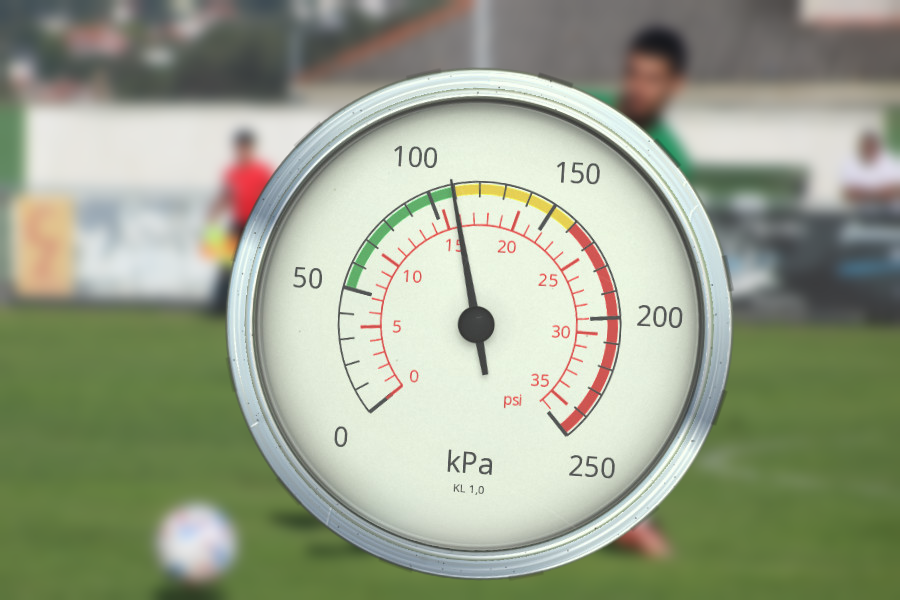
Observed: 110 kPa
